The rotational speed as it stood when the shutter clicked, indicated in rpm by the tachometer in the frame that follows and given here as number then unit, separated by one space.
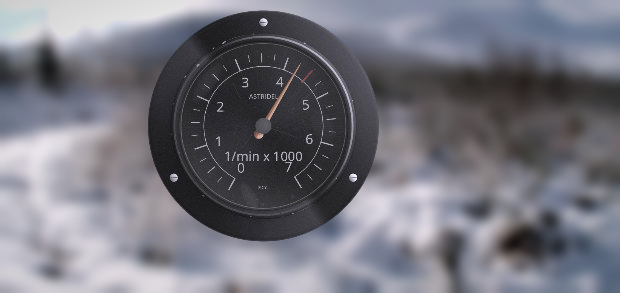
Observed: 4250 rpm
